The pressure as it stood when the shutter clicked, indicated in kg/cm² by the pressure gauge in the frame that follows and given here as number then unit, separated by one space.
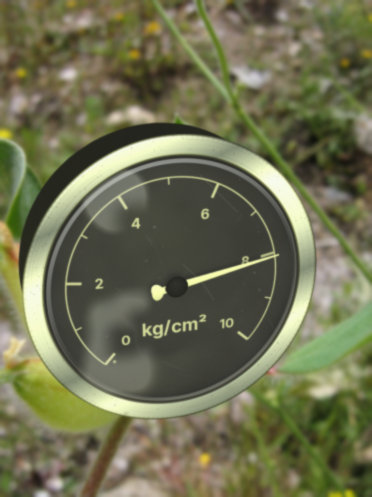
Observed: 8 kg/cm²
